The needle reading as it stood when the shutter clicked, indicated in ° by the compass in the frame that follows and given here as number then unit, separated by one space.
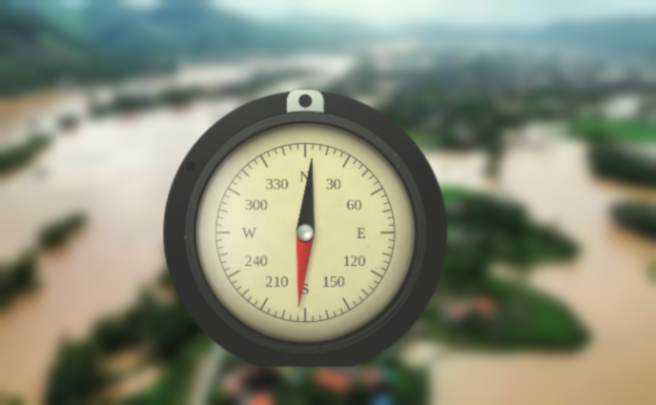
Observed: 185 °
